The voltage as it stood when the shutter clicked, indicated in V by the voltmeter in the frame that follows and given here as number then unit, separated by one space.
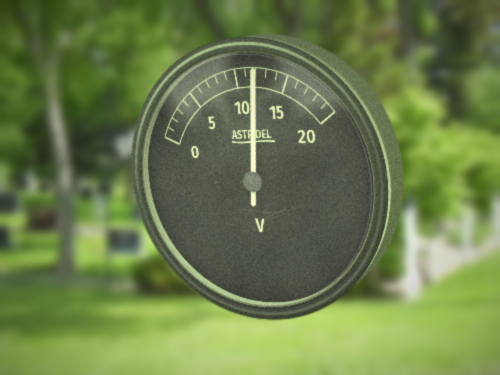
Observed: 12 V
